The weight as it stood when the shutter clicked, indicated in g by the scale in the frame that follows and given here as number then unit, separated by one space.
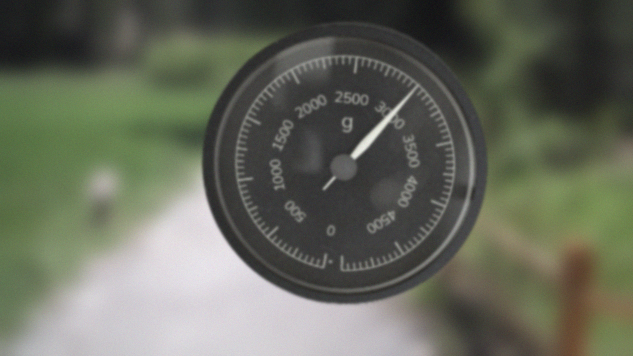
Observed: 3000 g
